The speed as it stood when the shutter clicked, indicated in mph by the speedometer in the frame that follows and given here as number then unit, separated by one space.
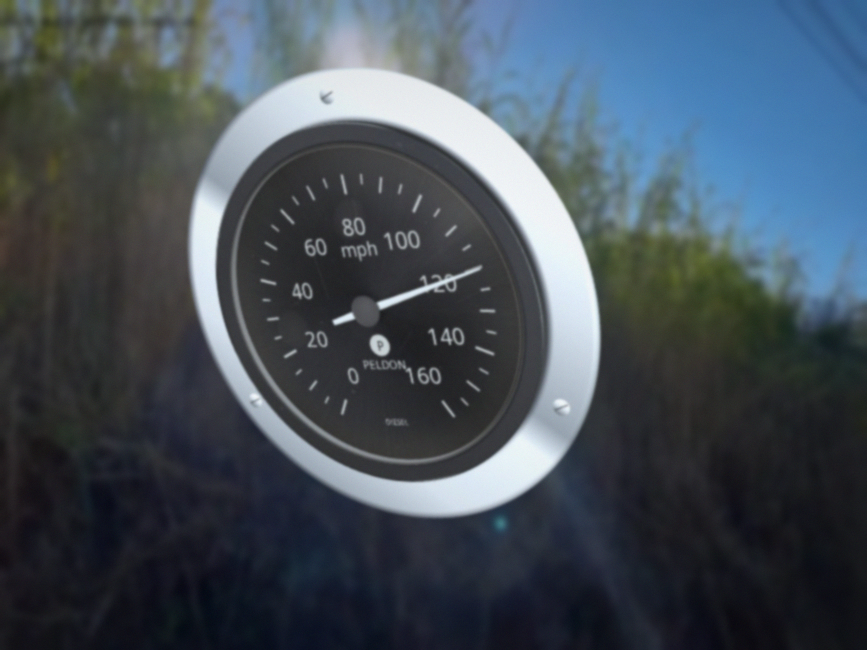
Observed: 120 mph
